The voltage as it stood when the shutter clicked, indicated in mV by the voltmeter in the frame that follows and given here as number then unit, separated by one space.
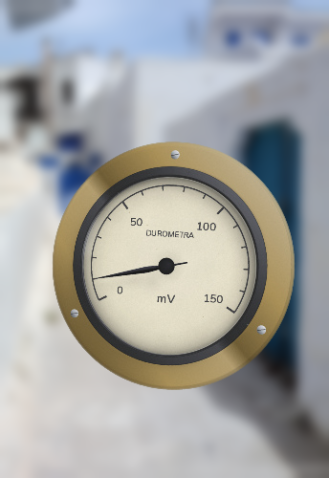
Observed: 10 mV
